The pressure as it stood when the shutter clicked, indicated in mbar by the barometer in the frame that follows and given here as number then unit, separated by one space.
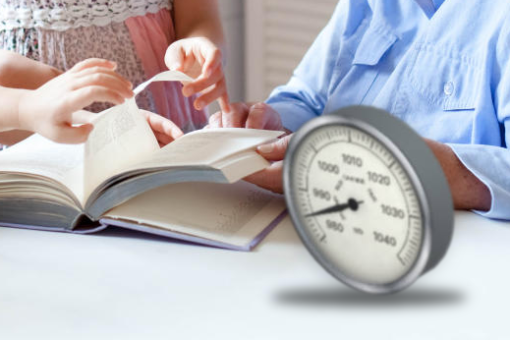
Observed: 985 mbar
